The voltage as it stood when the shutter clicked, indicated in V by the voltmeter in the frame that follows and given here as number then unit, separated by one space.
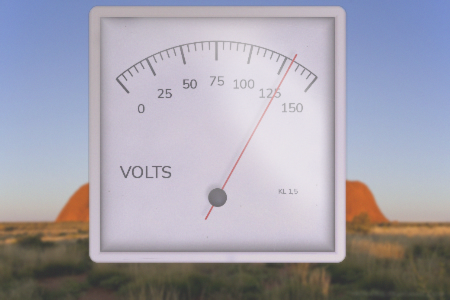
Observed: 130 V
